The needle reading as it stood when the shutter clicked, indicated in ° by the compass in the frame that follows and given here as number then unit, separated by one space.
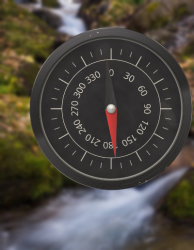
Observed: 175 °
